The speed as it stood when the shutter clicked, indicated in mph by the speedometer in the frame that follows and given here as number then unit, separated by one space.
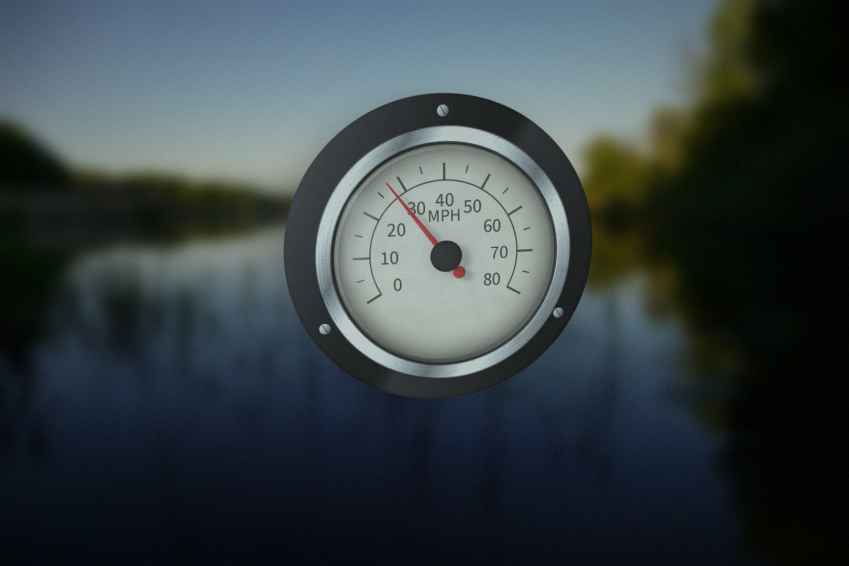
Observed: 27.5 mph
